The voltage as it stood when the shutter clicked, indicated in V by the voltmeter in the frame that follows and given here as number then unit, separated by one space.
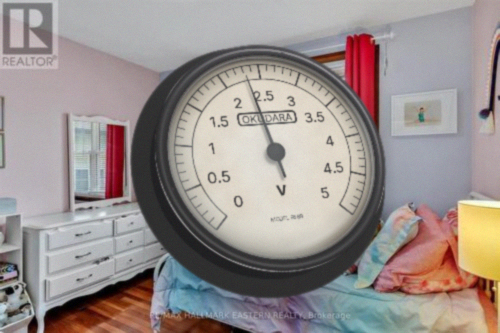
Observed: 2.3 V
